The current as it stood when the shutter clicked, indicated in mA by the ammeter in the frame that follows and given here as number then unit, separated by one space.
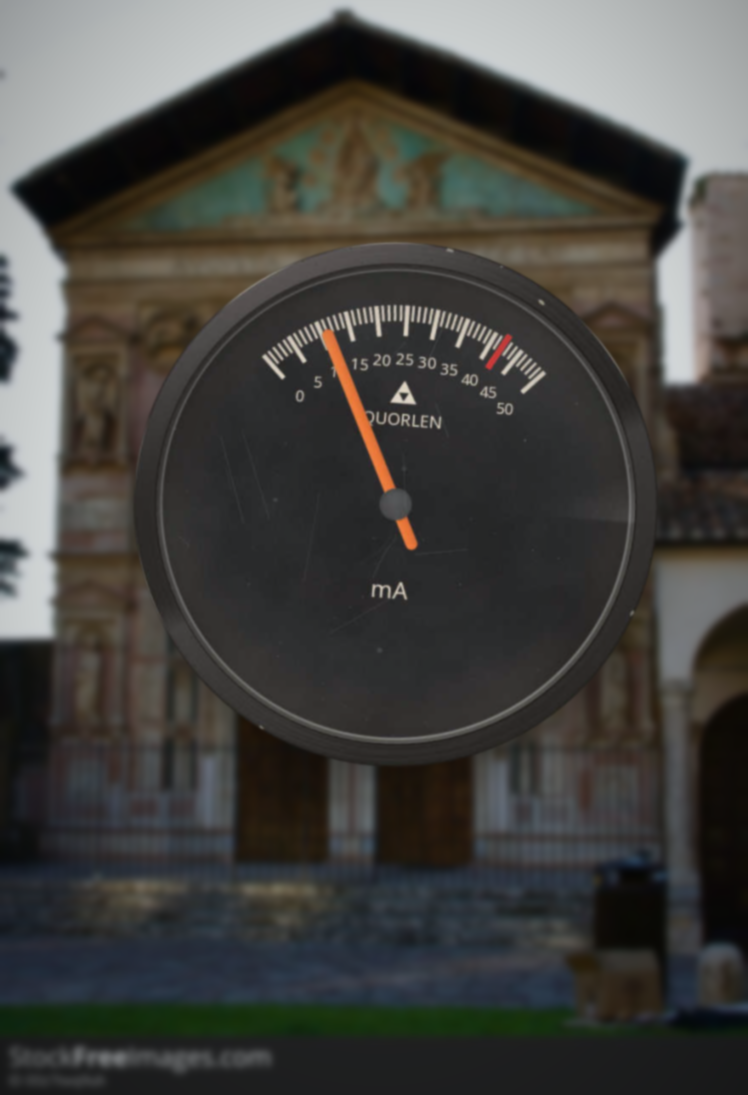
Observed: 11 mA
